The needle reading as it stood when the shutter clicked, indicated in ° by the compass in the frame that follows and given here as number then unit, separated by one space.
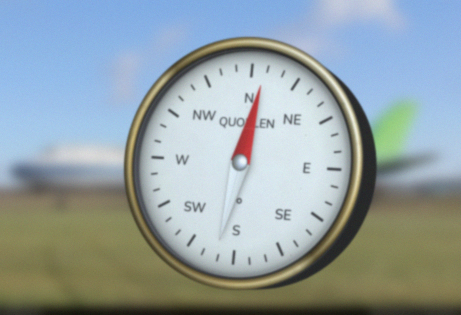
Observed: 10 °
